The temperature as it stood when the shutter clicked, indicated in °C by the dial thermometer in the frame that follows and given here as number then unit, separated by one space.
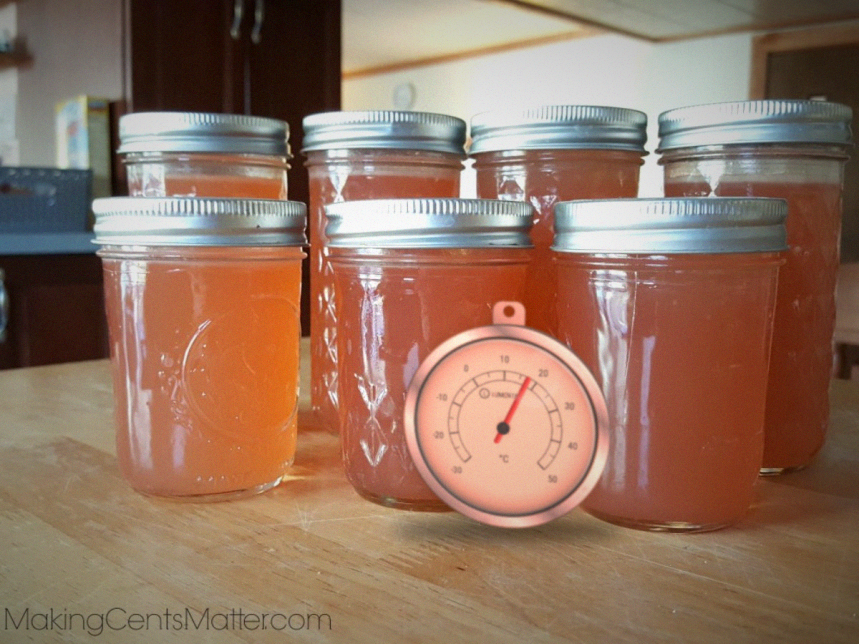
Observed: 17.5 °C
